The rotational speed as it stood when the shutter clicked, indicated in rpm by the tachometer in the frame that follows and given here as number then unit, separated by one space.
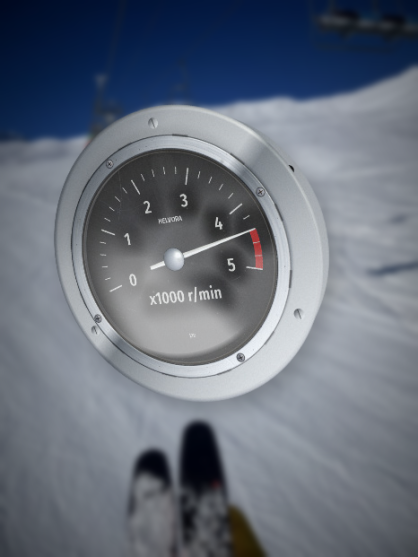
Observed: 4400 rpm
